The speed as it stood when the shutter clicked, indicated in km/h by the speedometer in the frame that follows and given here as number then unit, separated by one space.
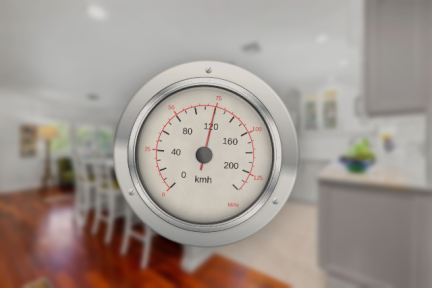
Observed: 120 km/h
